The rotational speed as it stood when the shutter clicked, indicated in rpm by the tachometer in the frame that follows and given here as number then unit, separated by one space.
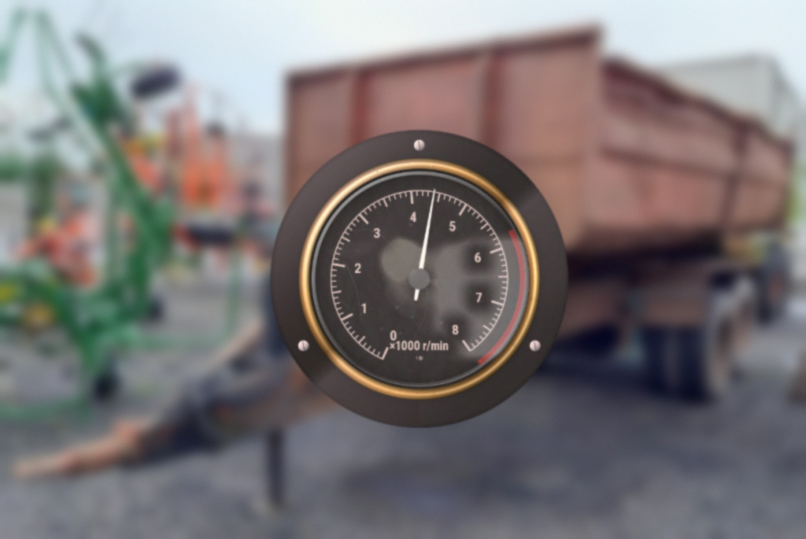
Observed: 4400 rpm
